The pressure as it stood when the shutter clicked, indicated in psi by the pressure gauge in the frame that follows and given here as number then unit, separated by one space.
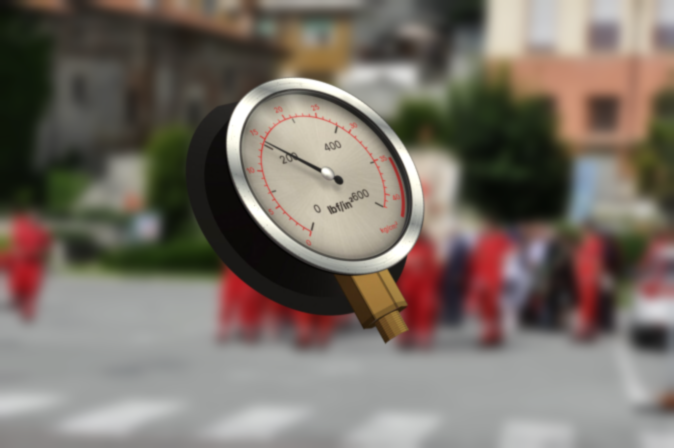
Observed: 200 psi
